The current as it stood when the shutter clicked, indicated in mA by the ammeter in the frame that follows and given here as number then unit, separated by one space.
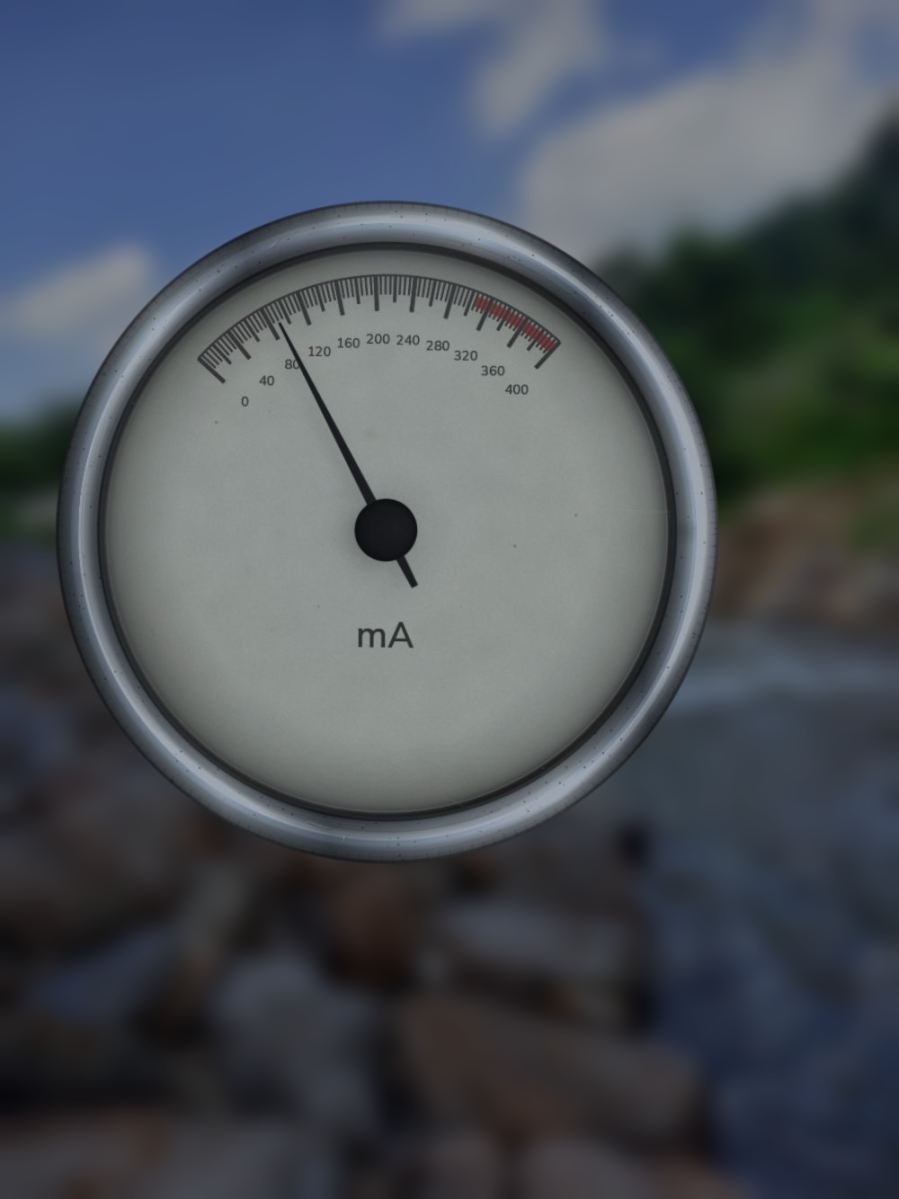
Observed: 90 mA
